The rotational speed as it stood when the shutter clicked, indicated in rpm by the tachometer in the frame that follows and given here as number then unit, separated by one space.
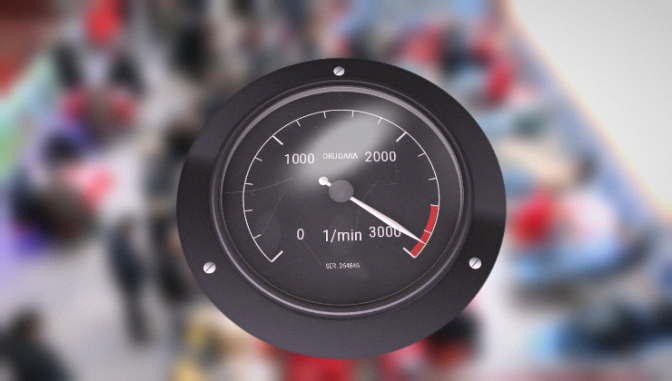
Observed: 2900 rpm
